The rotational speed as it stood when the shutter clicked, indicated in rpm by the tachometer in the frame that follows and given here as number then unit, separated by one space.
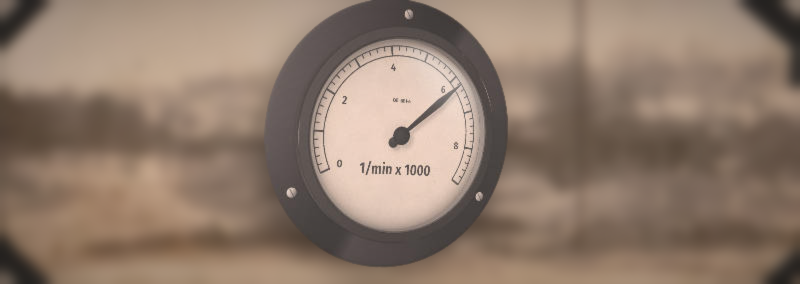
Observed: 6200 rpm
